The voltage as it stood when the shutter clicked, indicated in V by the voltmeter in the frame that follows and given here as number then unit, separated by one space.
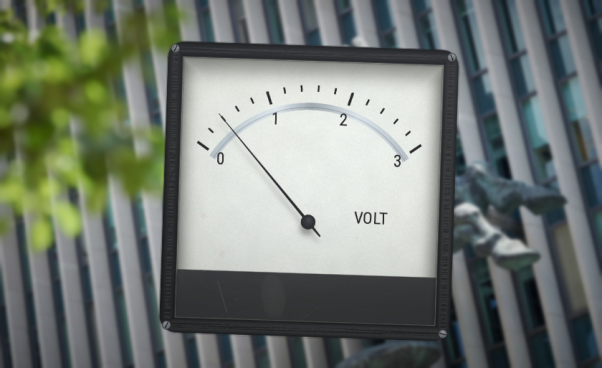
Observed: 0.4 V
